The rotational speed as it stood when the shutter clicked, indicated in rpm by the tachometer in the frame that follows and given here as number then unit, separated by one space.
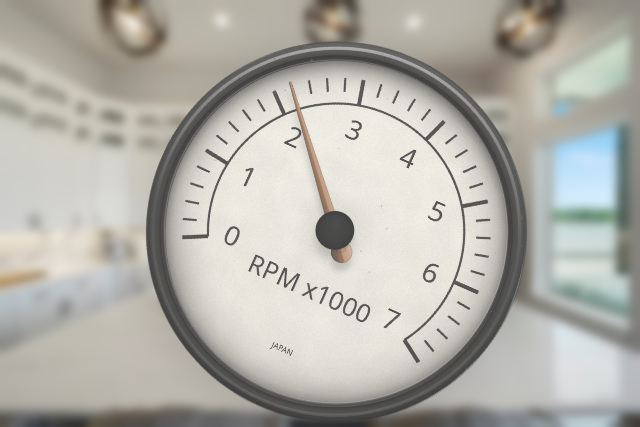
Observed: 2200 rpm
